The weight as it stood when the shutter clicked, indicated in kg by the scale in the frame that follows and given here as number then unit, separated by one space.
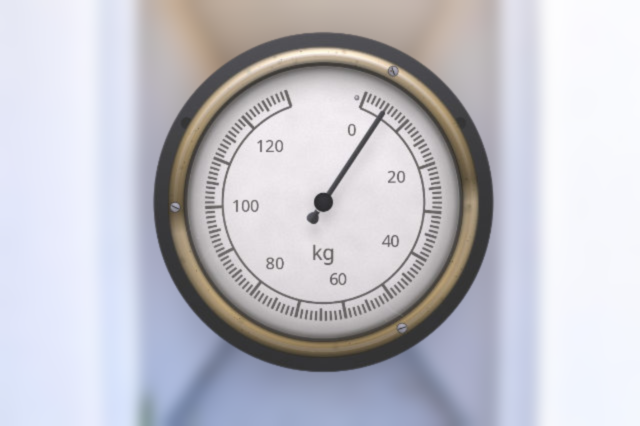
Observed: 5 kg
